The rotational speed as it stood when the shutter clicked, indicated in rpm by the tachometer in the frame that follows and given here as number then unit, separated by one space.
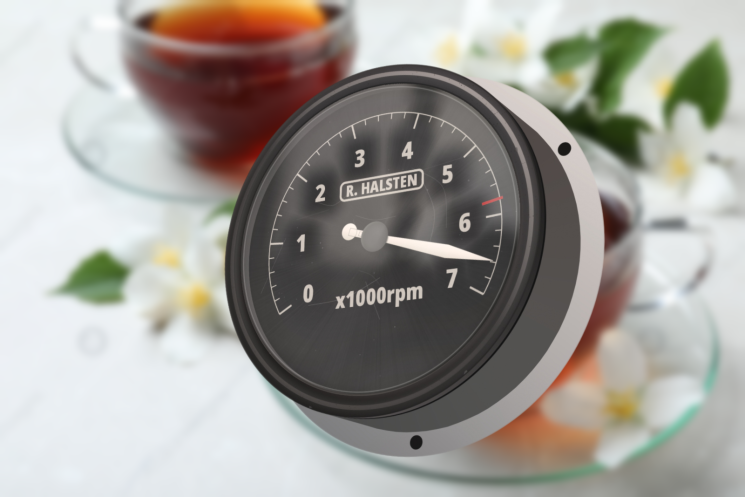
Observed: 6600 rpm
